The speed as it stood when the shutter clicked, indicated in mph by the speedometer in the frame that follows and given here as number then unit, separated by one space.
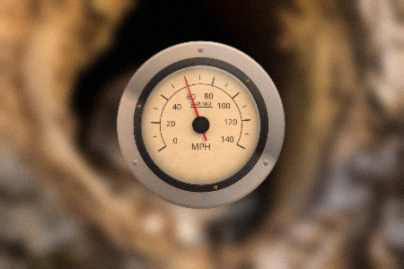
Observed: 60 mph
